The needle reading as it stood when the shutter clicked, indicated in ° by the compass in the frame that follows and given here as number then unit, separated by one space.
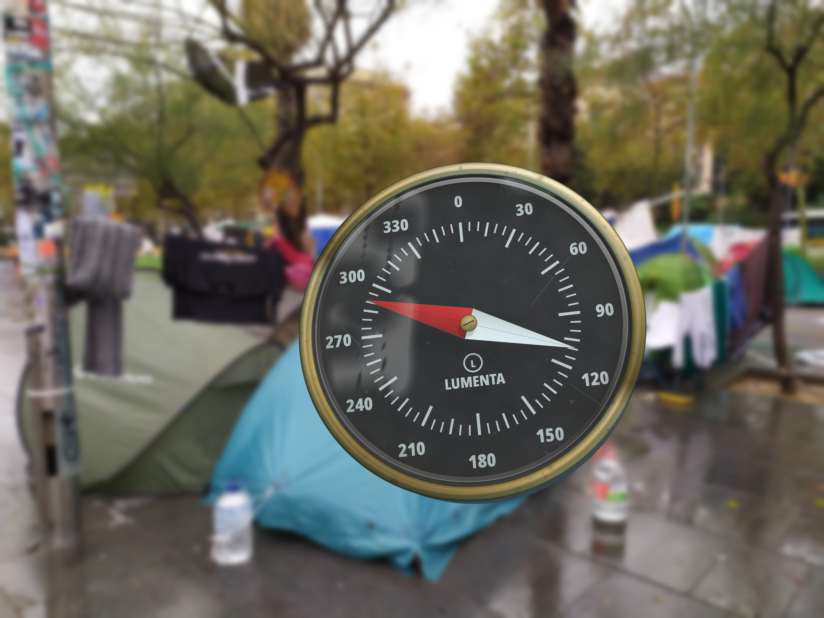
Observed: 290 °
